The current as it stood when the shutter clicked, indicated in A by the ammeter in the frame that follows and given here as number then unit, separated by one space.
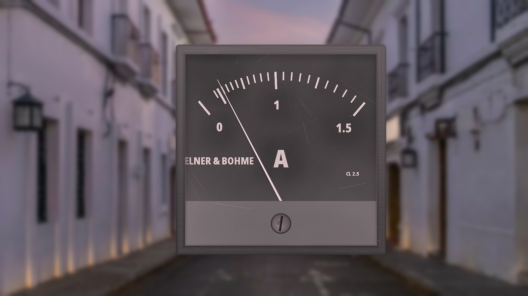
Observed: 0.55 A
